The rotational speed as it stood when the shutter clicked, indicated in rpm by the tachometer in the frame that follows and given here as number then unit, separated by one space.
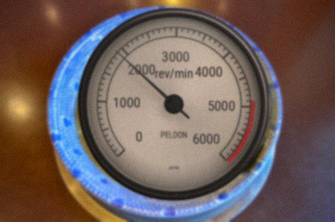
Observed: 1900 rpm
